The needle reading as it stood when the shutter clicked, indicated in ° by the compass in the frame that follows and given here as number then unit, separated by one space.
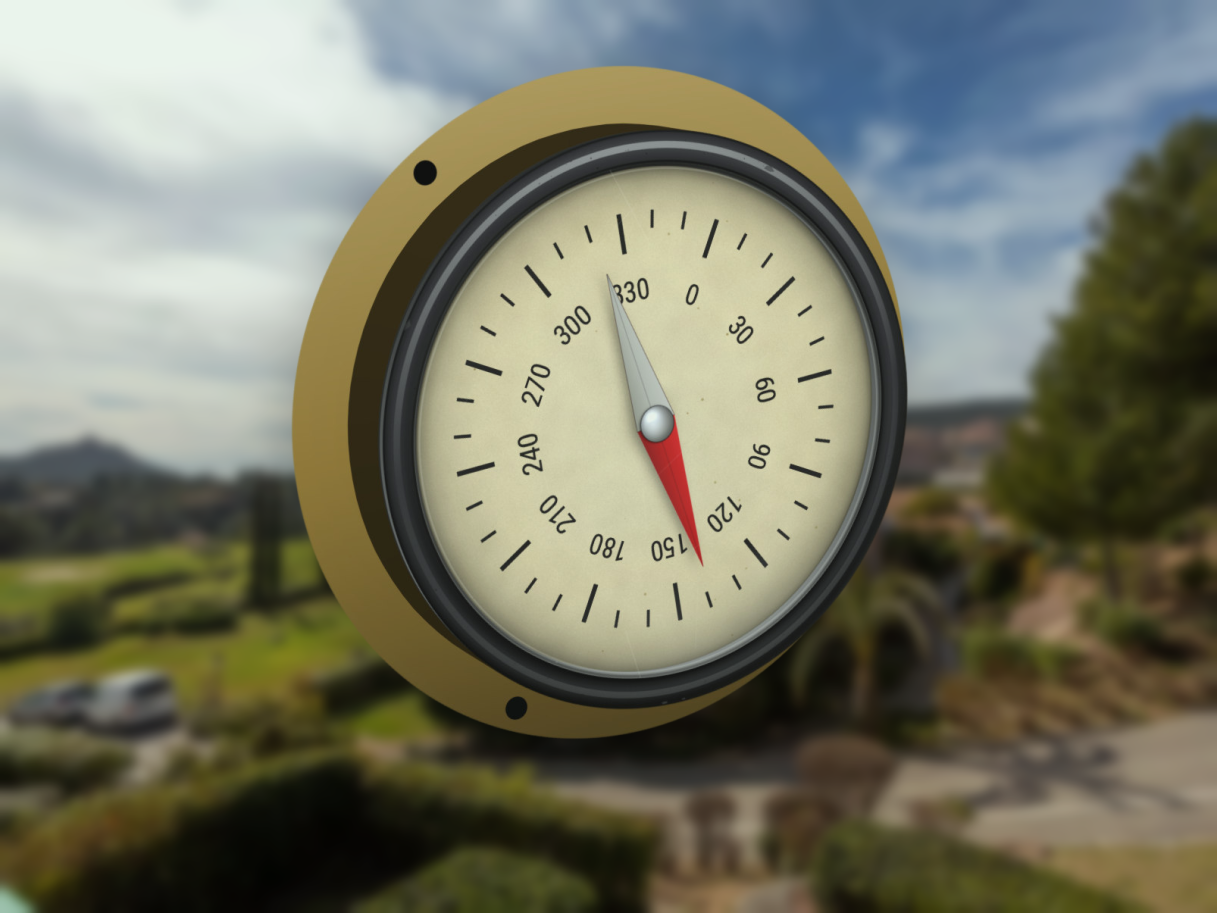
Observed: 140 °
